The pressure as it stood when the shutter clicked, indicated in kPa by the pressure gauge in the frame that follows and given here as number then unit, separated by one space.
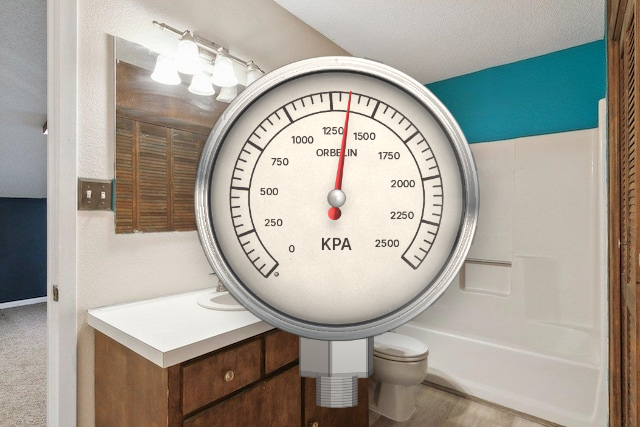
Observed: 1350 kPa
